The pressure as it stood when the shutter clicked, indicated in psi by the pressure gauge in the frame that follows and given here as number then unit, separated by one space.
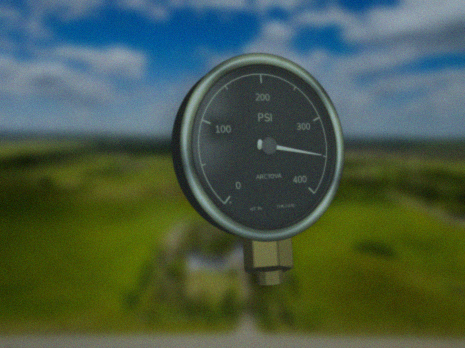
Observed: 350 psi
